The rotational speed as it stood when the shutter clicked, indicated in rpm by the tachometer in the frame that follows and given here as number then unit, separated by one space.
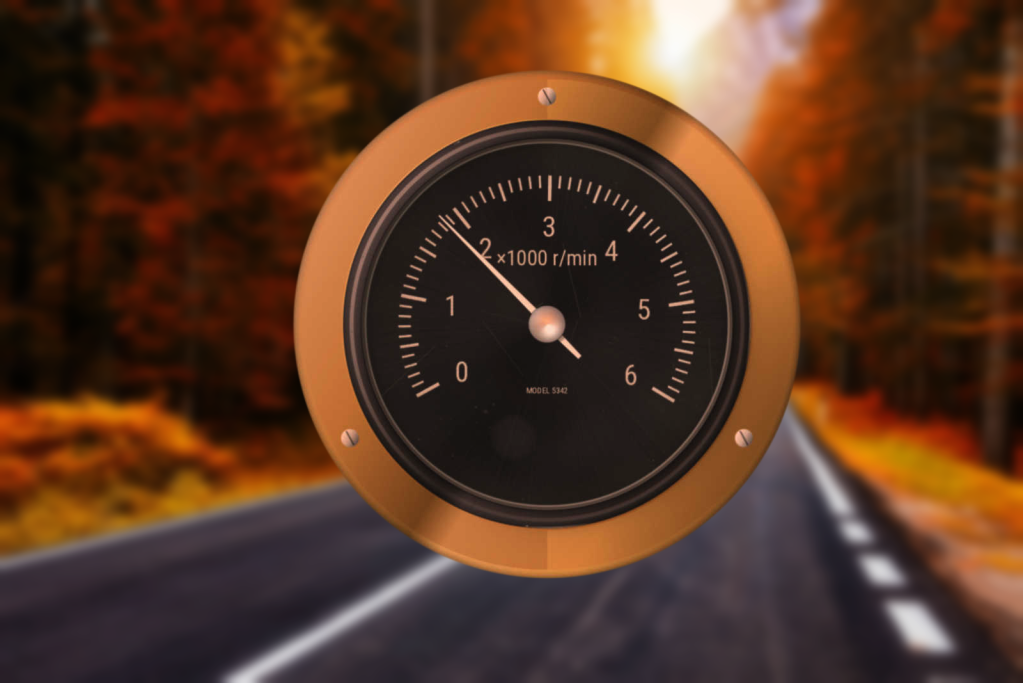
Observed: 1850 rpm
